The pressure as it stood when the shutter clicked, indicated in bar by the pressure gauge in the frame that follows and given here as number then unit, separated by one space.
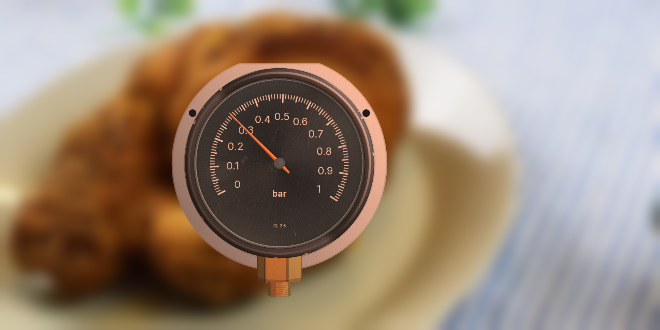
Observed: 0.3 bar
